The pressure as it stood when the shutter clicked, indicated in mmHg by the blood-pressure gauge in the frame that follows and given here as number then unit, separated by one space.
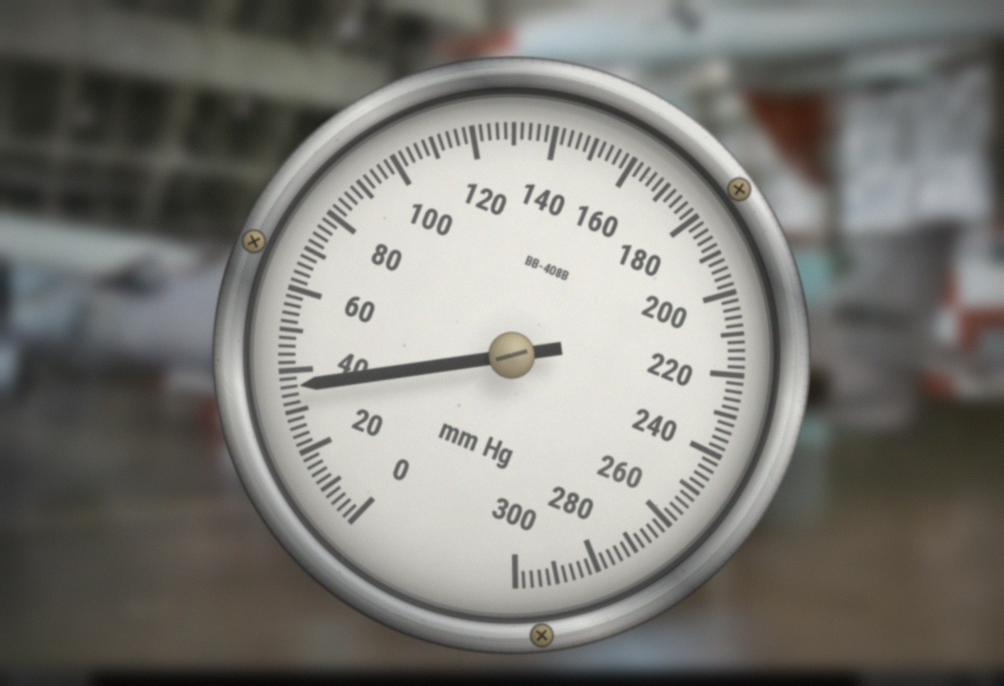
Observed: 36 mmHg
